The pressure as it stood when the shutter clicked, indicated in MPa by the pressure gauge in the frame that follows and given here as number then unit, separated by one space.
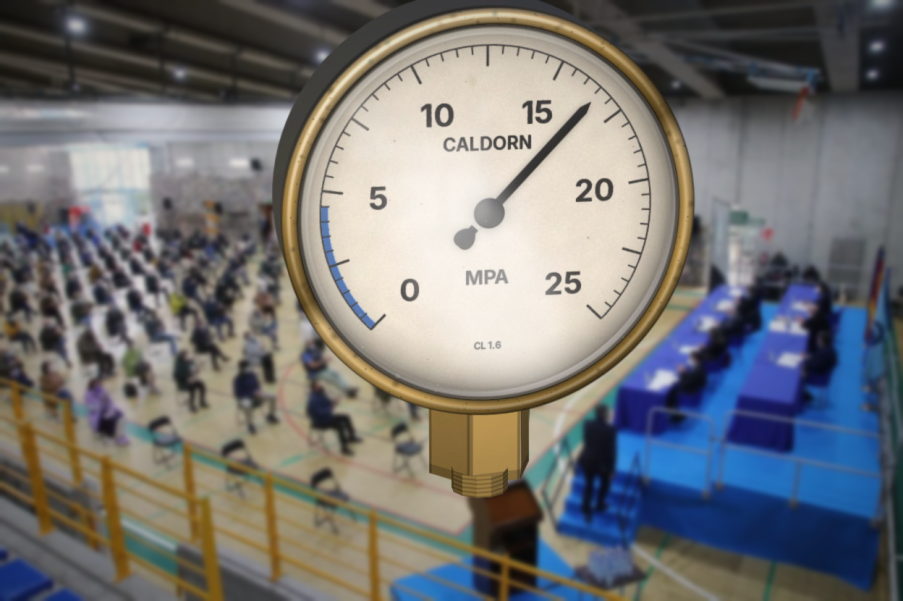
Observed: 16.5 MPa
